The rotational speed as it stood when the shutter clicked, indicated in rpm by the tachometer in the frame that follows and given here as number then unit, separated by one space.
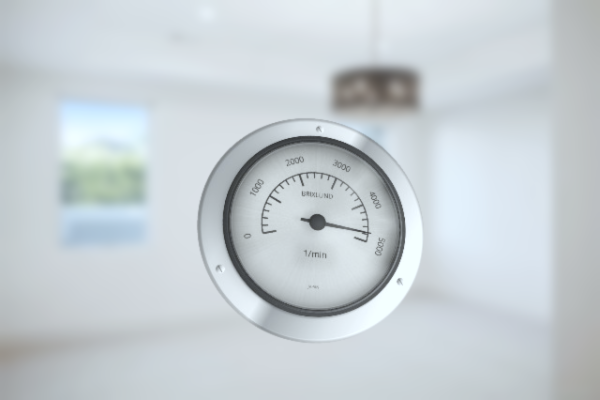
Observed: 4800 rpm
